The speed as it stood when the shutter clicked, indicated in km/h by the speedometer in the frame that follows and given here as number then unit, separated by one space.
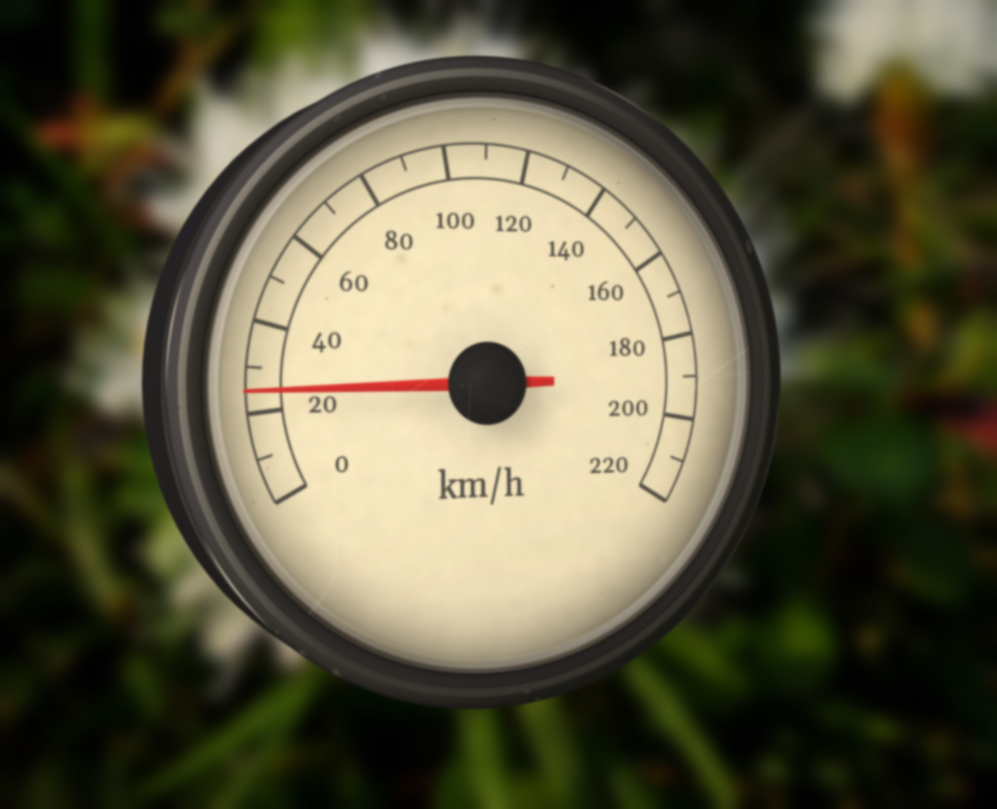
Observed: 25 km/h
